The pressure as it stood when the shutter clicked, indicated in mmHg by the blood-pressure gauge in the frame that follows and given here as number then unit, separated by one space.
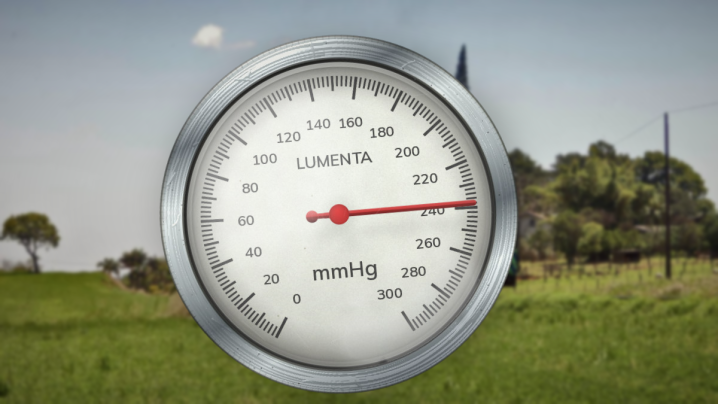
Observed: 238 mmHg
